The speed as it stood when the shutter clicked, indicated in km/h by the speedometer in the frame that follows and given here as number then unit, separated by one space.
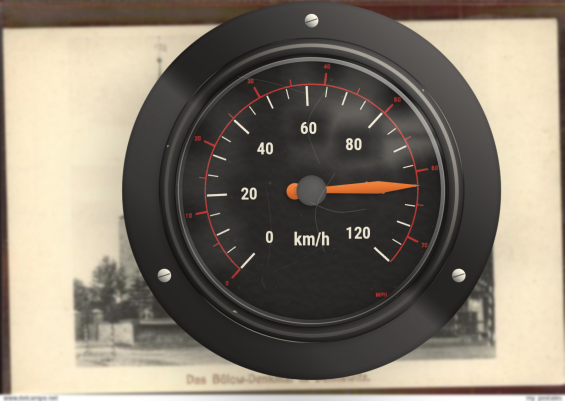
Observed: 100 km/h
